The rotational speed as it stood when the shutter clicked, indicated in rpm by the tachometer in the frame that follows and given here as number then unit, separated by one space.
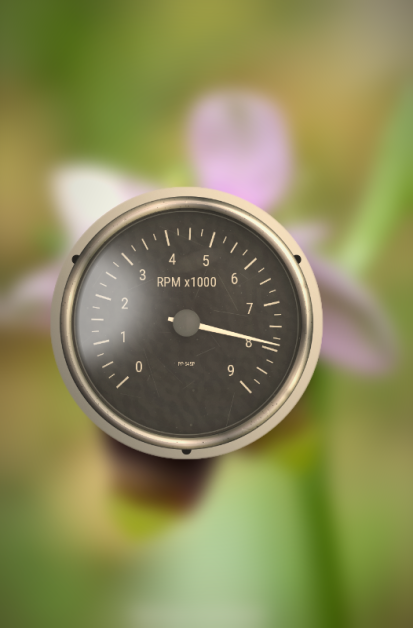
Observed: 7875 rpm
